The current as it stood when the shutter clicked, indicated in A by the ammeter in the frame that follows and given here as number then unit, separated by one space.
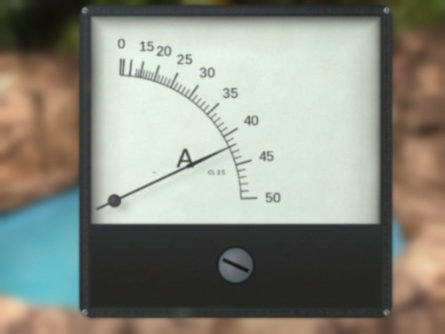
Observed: 42 A
